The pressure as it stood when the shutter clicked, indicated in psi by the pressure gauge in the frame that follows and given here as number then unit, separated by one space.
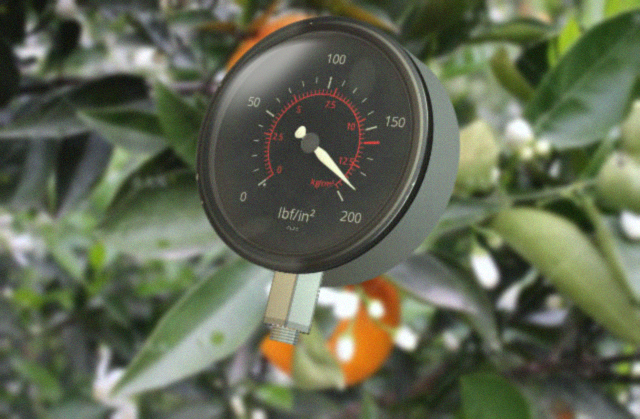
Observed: 190 psi
